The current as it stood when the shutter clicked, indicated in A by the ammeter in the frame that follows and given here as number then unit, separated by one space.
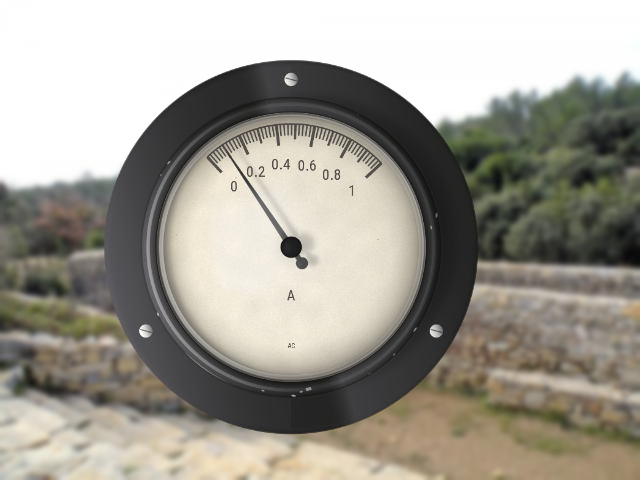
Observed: 0.1 A
